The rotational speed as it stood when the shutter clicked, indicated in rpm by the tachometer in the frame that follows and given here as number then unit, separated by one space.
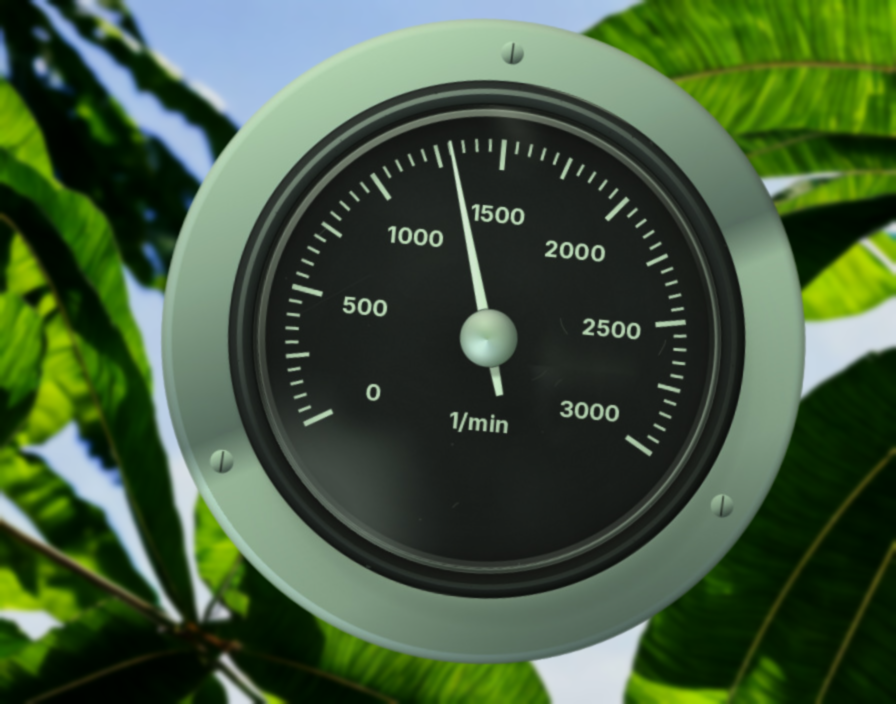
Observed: 1300 rpm
